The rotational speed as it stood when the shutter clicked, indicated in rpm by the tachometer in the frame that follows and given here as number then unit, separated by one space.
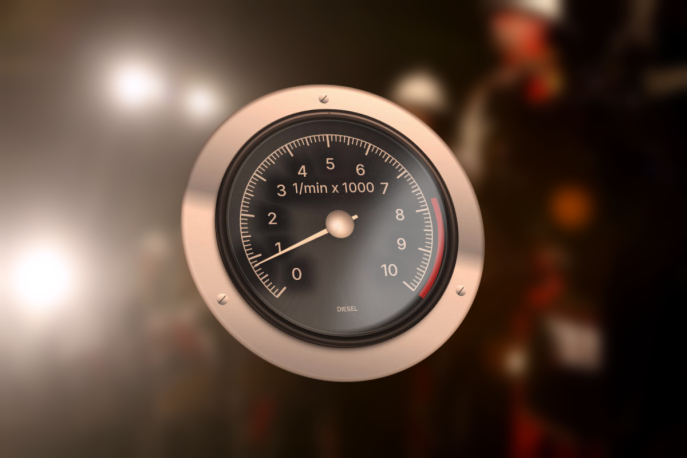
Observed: 800 rpm
